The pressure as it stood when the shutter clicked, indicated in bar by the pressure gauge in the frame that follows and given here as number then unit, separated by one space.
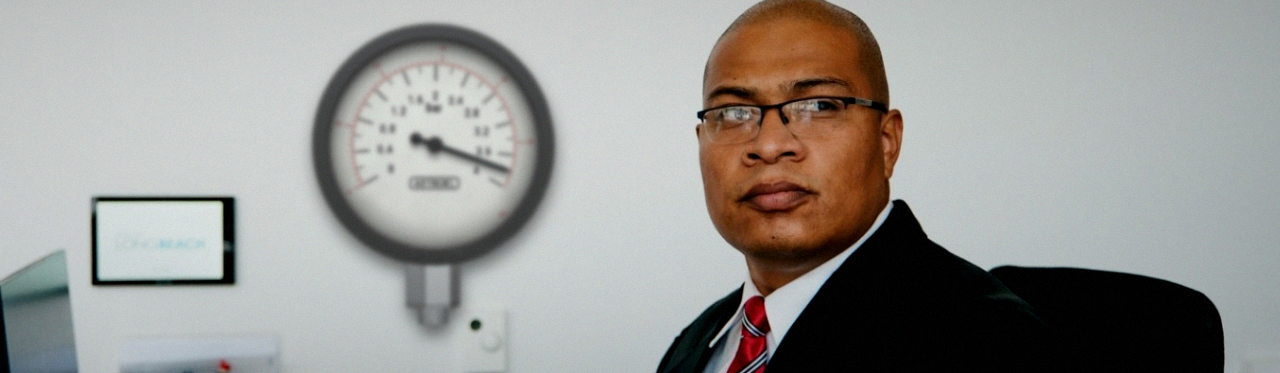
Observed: 3.8 bar
